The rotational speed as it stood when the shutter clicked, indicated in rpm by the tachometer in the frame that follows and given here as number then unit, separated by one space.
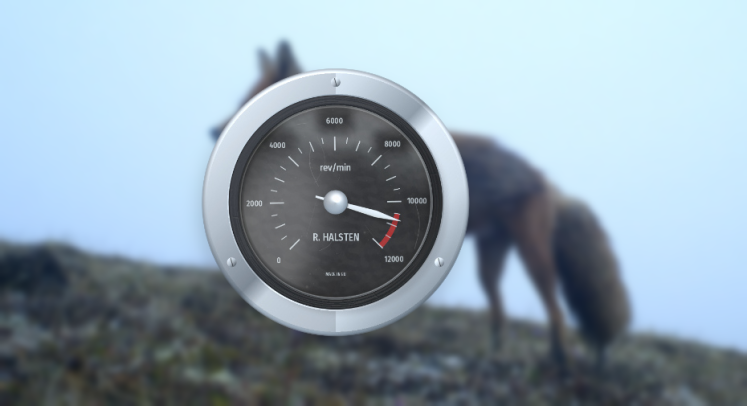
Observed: 10750 rpm
